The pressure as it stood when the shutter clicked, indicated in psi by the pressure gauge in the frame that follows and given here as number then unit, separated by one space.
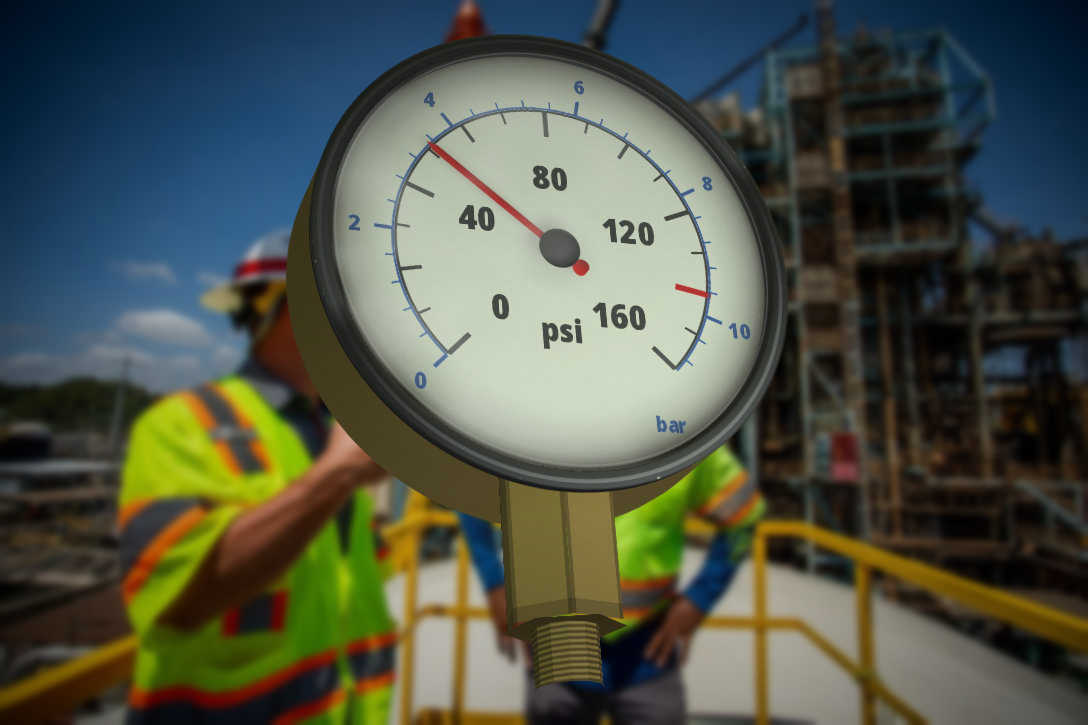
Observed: 50 psi
